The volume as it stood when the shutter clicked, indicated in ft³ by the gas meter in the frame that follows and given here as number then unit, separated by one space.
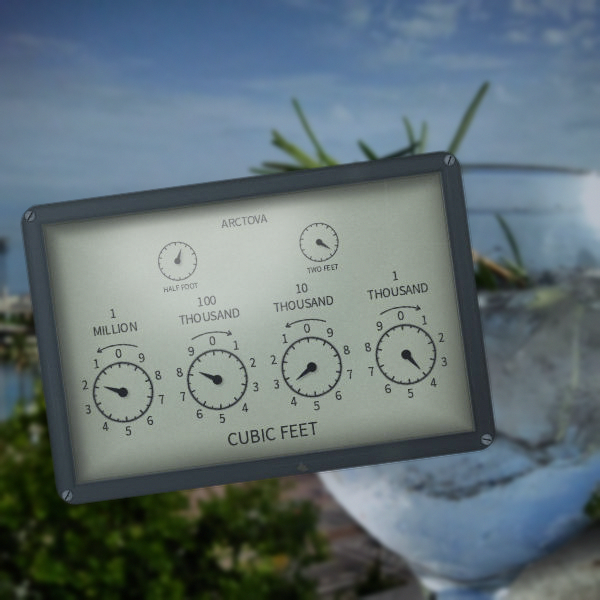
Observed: 183400 ft³
